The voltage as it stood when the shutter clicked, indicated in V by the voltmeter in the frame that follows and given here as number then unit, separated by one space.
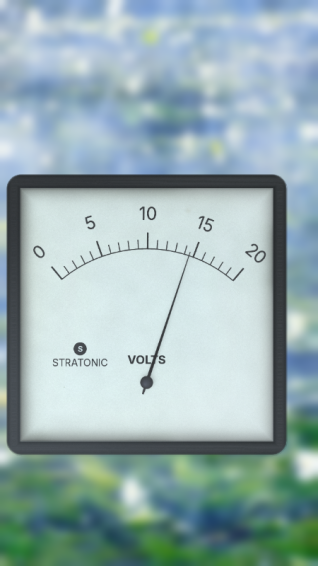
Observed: 14.5 V
